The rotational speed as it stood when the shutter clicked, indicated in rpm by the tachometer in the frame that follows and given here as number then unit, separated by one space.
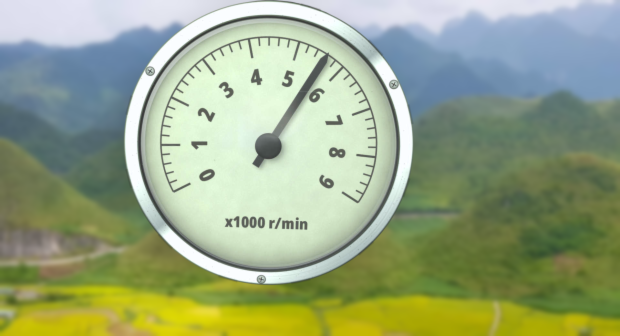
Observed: 5600 rpm
